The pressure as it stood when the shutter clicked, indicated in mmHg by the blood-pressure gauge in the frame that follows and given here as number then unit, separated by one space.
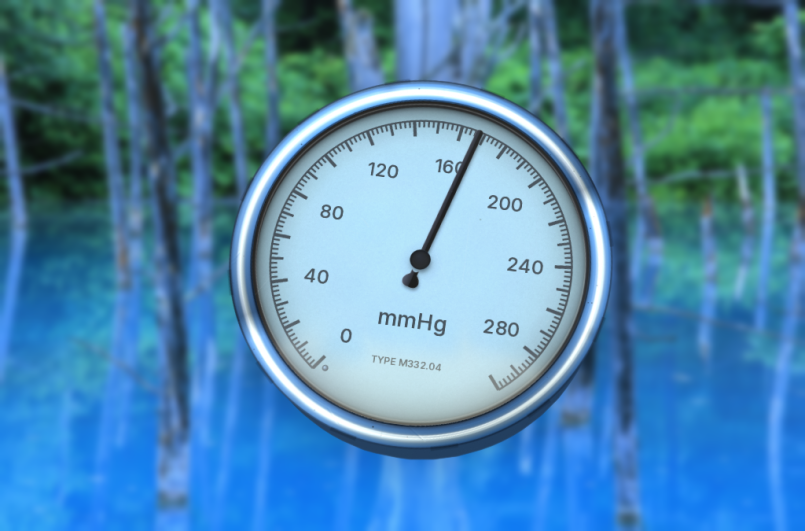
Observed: 168 mmHg
